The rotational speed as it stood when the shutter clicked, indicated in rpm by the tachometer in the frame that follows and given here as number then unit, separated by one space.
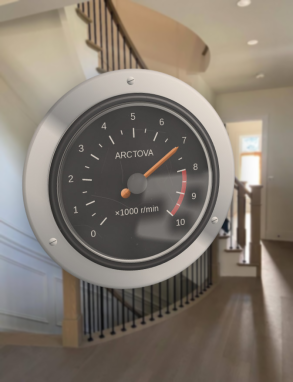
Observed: 7000 rpm
